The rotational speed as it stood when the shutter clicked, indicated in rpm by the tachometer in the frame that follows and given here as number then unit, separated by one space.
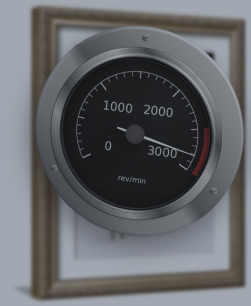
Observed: 2800 rpm
